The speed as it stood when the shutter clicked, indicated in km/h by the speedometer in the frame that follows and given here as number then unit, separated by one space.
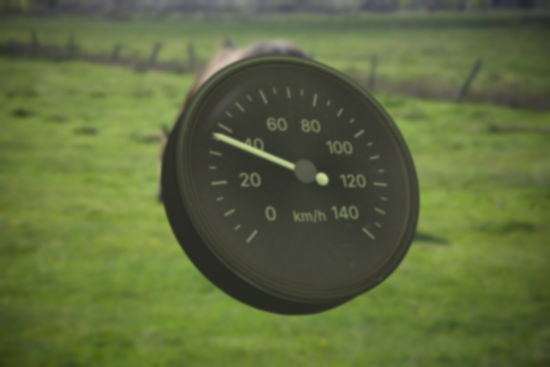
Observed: 35 km/h
